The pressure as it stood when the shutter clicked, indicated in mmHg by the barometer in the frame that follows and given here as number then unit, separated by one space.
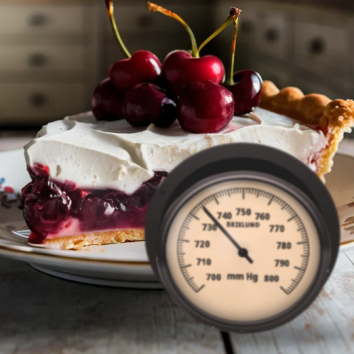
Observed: 735 mmHg
